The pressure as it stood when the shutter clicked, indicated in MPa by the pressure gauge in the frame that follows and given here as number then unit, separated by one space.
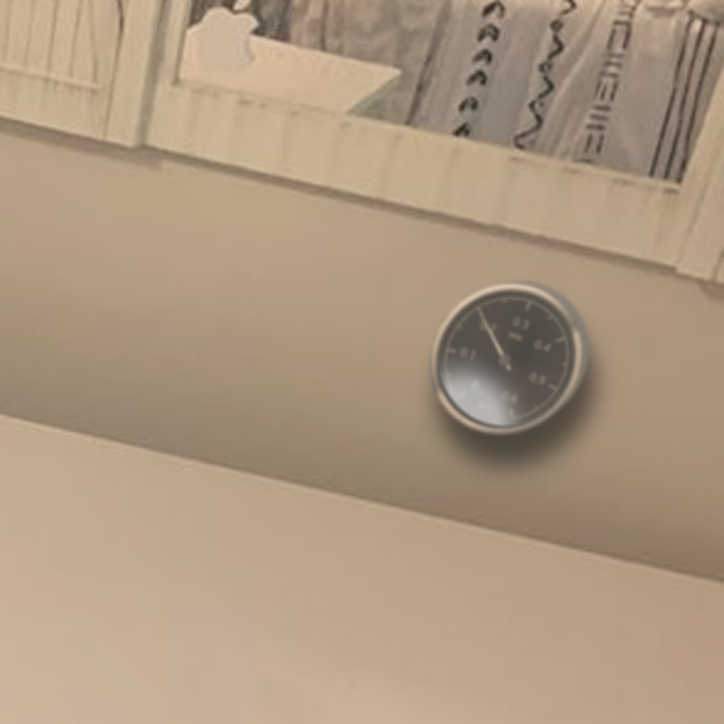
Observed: 0.2 MPa
